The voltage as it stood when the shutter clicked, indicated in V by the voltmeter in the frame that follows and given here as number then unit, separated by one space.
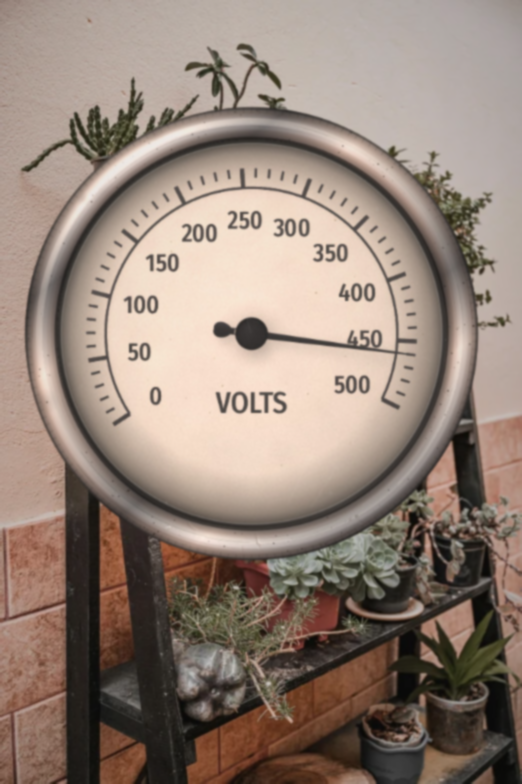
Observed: 460 V
